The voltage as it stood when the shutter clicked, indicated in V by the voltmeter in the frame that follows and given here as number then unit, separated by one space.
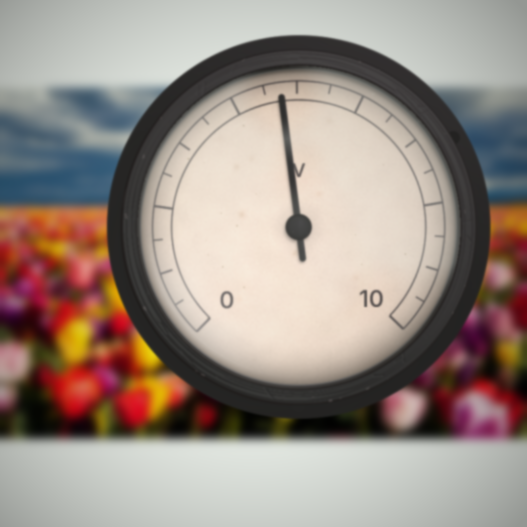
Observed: 4.75 V
